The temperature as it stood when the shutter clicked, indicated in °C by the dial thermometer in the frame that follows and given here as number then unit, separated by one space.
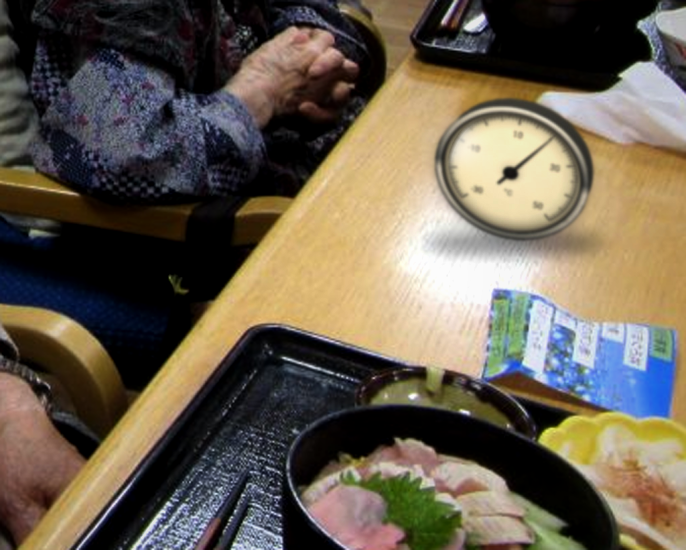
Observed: 20 °C
